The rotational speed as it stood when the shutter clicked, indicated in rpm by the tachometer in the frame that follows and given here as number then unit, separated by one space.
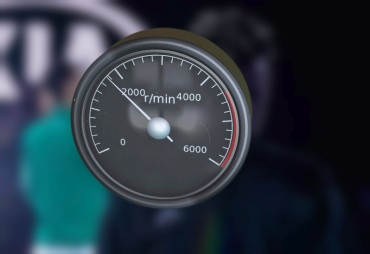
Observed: 1800 rpm
